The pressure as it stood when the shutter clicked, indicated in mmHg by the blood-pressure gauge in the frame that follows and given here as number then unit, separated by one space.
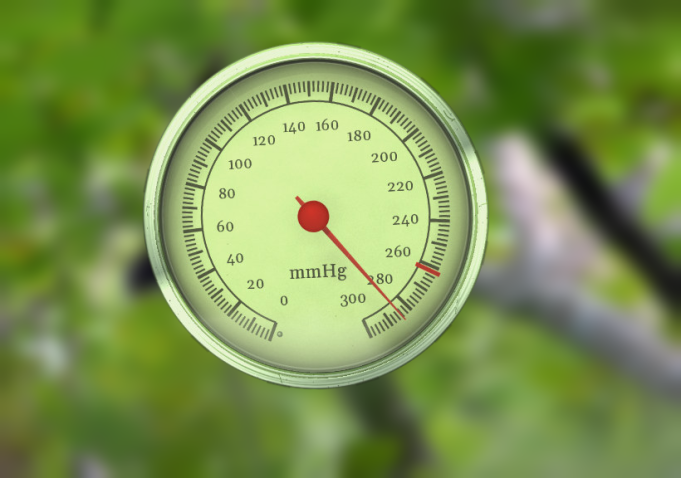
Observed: 284 mmHg
